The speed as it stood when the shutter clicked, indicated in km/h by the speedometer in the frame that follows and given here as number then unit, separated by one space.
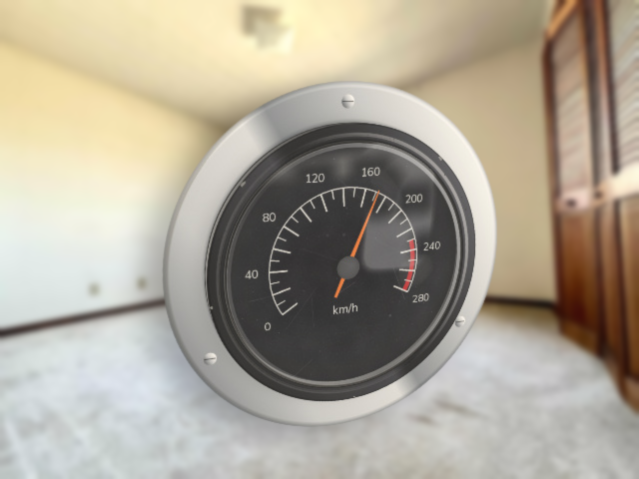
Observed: 170 km/h
